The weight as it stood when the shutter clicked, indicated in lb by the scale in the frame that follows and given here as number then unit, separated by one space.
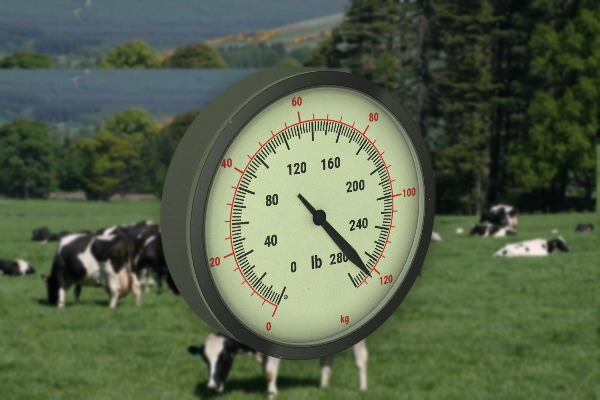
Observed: 270 lb
